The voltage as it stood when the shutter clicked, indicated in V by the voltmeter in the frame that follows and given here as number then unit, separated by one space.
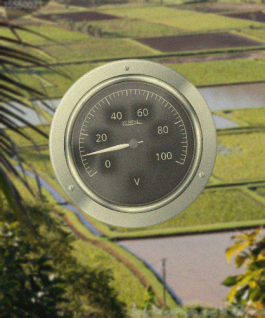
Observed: 10 V
